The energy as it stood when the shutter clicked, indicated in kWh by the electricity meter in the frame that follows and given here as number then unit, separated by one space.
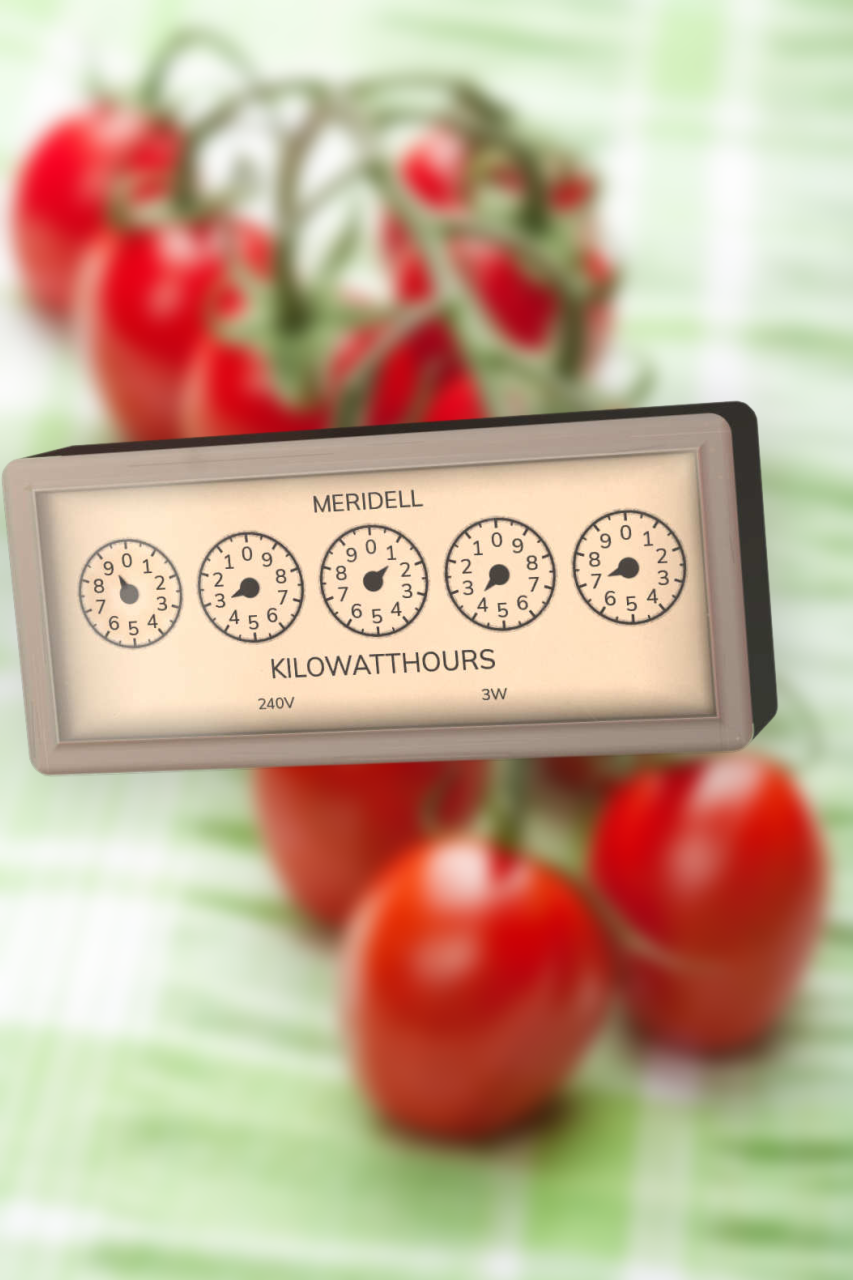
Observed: 93137 kWh
